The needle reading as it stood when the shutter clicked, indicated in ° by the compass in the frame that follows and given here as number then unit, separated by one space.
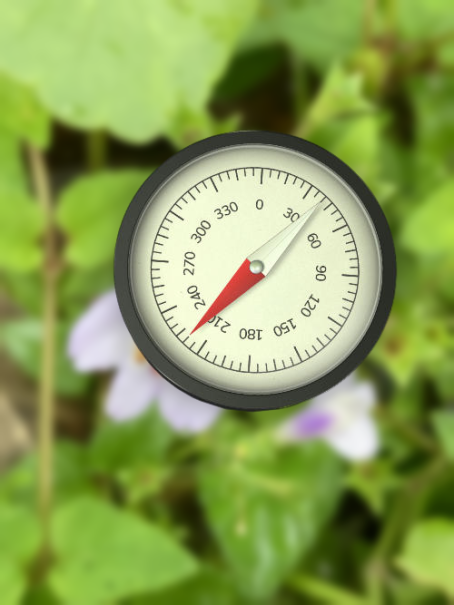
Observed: 220 °
